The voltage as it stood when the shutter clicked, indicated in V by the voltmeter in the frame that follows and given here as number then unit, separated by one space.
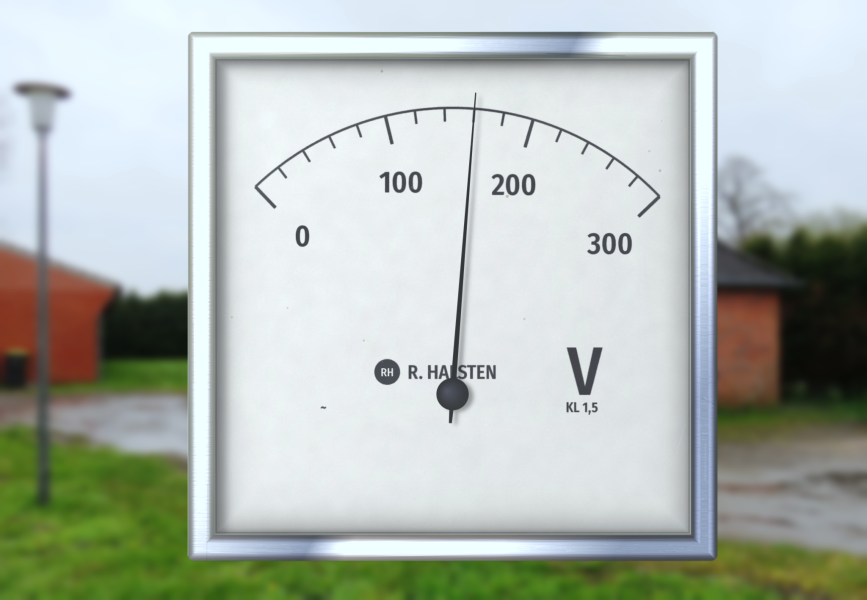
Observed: 160 V
